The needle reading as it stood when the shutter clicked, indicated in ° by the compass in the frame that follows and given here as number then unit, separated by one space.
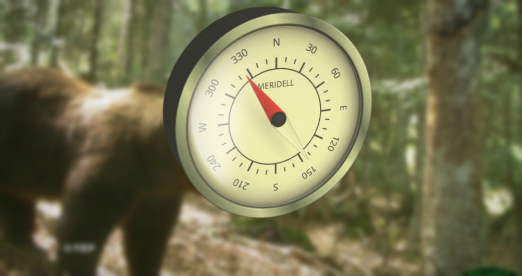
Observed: 325 °
